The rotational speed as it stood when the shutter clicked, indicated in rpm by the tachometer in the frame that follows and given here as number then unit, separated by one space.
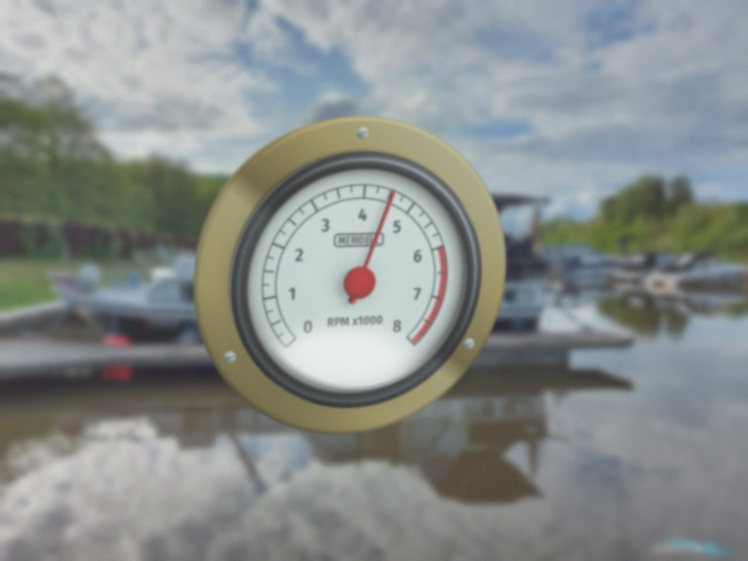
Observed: 4500 rpm
